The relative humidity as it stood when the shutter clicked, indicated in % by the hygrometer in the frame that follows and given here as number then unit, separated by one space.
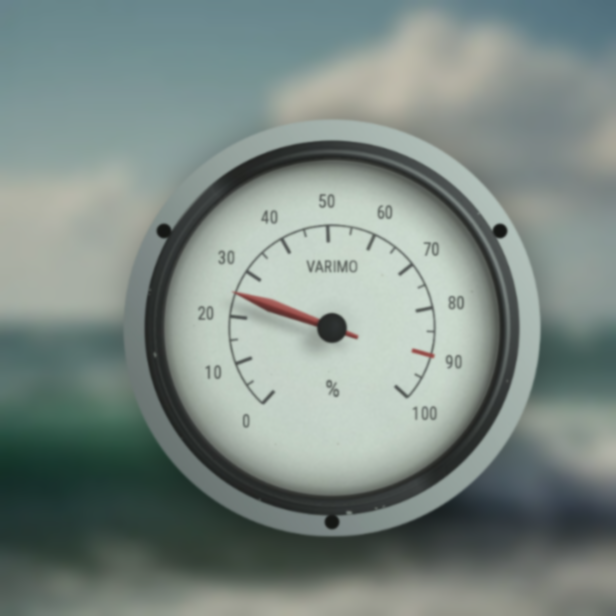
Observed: 25 %
